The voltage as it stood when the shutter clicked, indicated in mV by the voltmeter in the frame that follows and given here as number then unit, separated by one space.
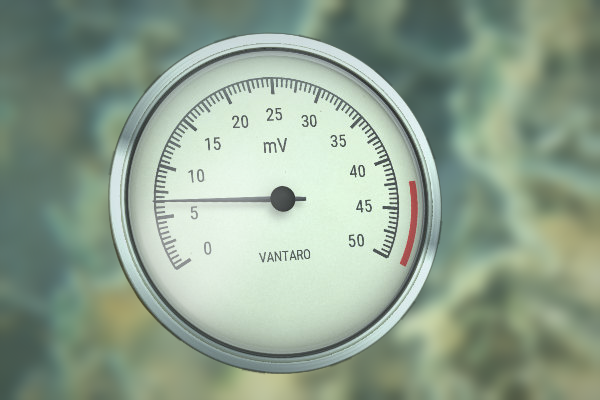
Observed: 6.5 mV
